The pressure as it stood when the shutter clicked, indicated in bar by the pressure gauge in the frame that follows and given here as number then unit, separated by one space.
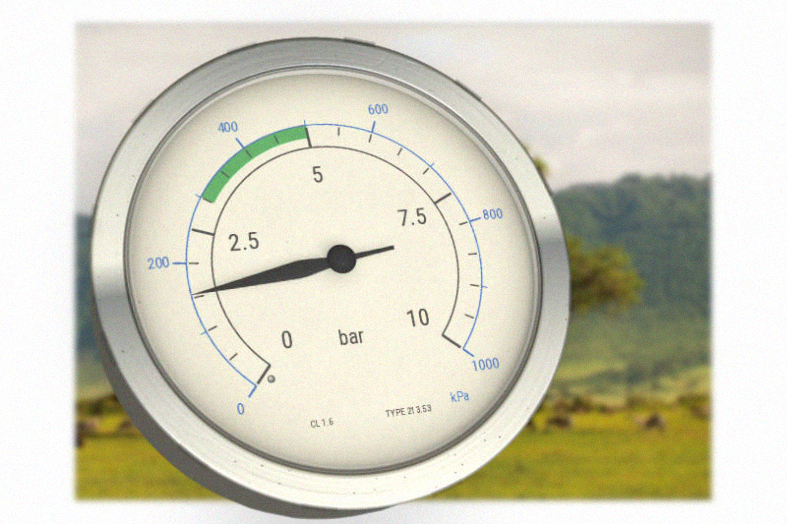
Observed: 1.5 bar
